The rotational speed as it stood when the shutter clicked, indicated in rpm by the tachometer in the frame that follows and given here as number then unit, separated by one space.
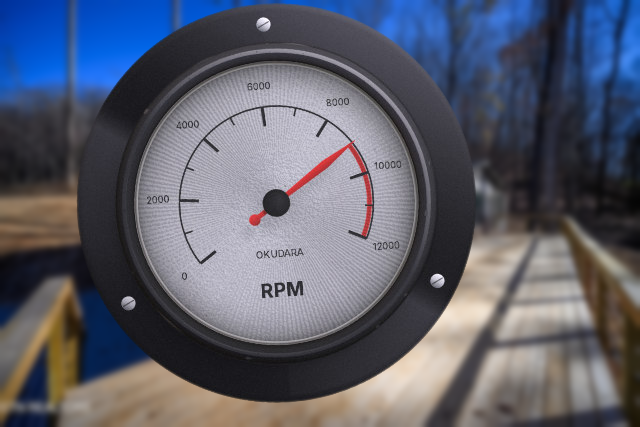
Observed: 9000 rpm
